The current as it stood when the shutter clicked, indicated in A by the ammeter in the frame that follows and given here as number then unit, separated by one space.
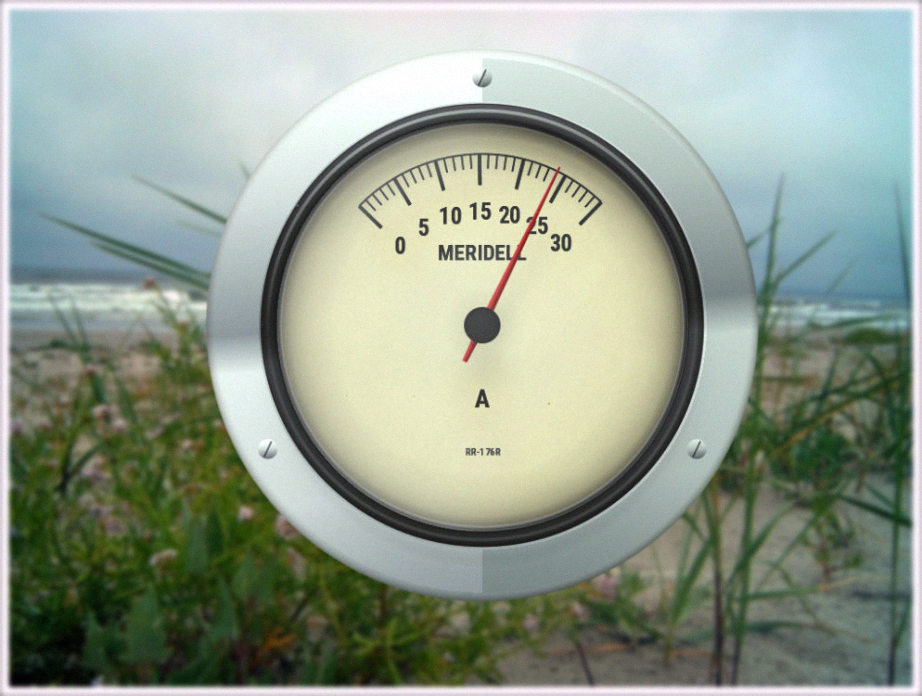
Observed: 24 A
